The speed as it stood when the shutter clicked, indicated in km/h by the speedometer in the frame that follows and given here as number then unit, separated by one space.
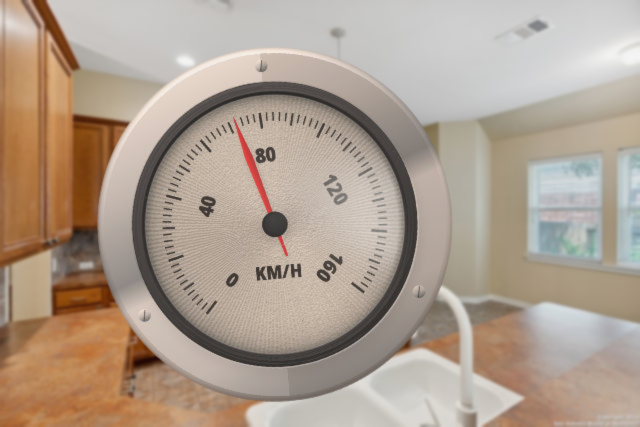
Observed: 72 km/h
